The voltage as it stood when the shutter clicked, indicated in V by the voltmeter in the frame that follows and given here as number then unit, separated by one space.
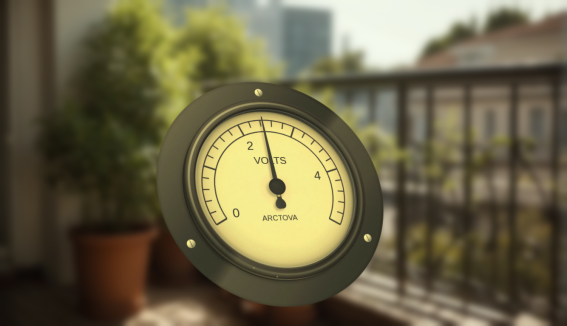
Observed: 2.4 V
